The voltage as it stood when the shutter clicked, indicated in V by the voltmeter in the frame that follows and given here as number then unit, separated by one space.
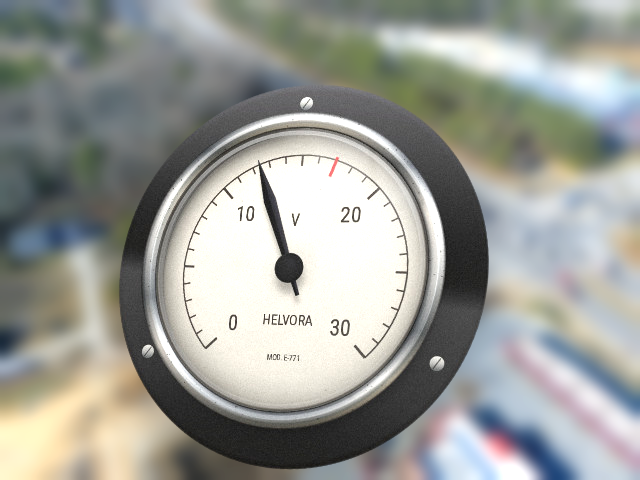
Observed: 12.5 V
